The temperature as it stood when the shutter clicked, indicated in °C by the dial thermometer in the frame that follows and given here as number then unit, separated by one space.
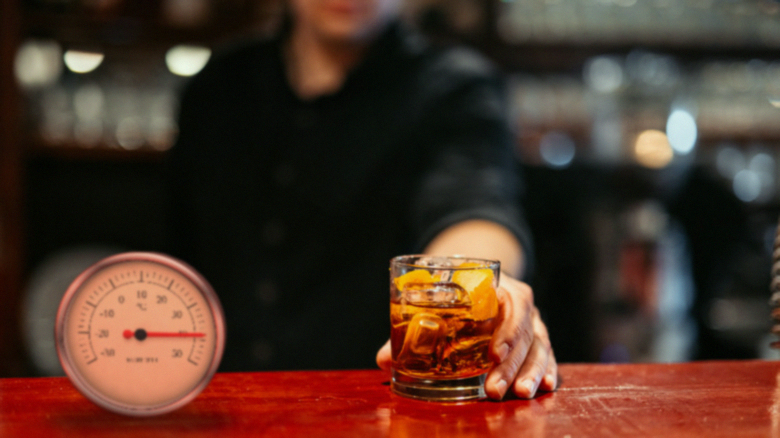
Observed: 40 °C
